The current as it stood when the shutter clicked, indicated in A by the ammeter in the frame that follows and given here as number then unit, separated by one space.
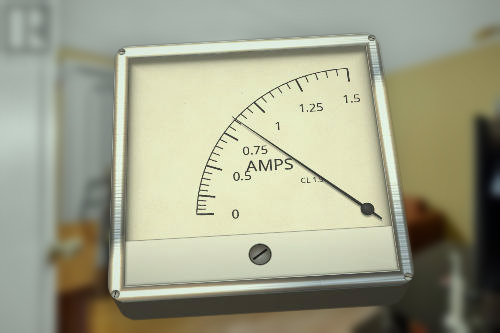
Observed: 0.85 A
